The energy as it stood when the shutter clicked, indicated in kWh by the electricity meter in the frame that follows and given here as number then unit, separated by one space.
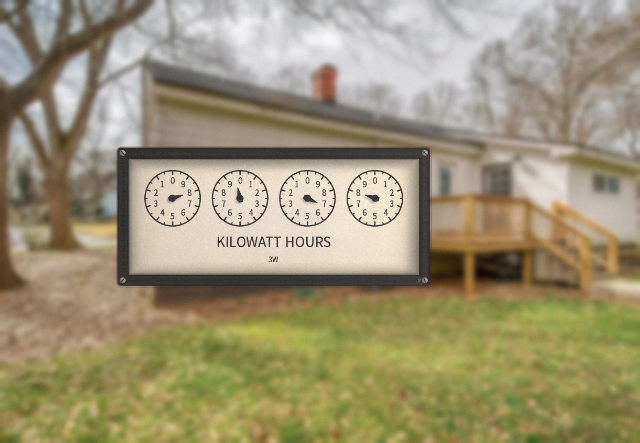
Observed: 7968 kWh
